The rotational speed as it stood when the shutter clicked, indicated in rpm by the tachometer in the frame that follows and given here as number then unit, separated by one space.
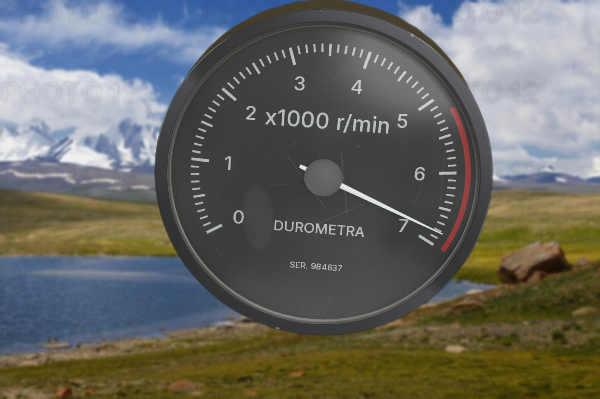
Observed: 6800 rpm
